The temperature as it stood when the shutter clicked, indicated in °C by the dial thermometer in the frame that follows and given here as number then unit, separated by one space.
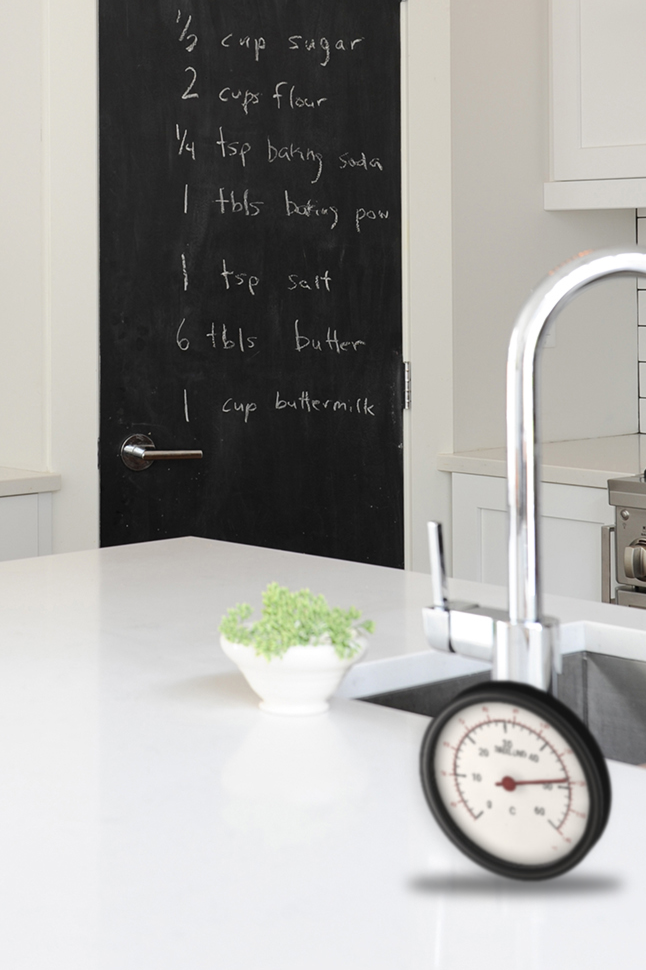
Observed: 48 °C
